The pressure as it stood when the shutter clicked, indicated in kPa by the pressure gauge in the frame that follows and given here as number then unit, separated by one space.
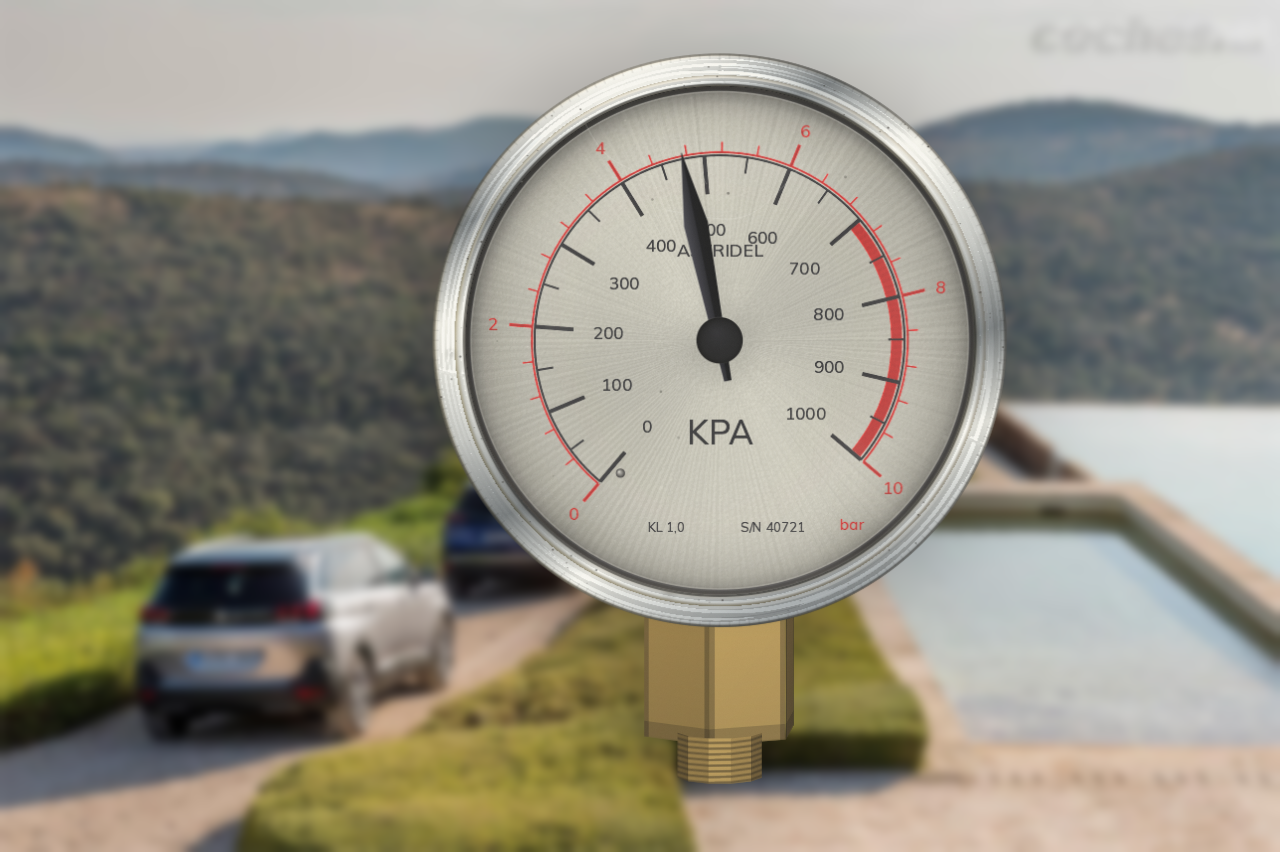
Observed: 475 kPa
